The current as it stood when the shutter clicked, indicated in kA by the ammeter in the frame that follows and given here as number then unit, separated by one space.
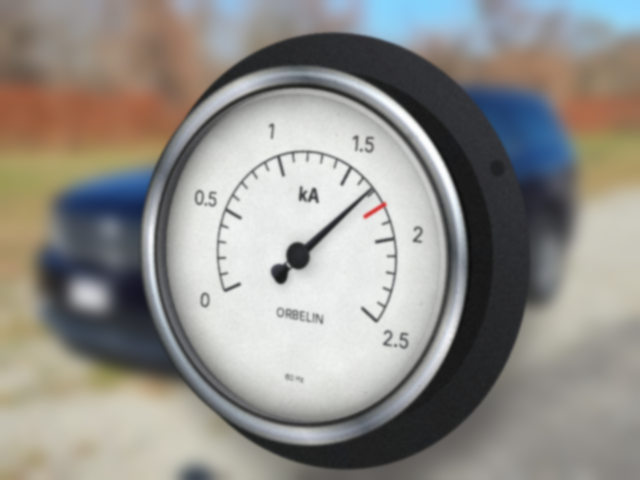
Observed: 1.7 kA
